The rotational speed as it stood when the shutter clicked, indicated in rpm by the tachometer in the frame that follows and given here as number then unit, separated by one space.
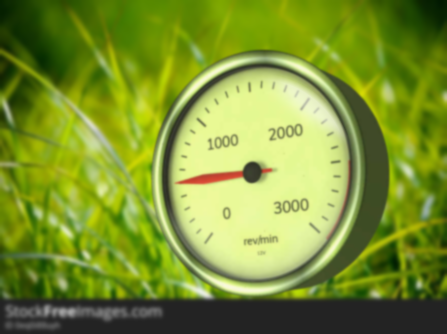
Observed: 500 rpm
